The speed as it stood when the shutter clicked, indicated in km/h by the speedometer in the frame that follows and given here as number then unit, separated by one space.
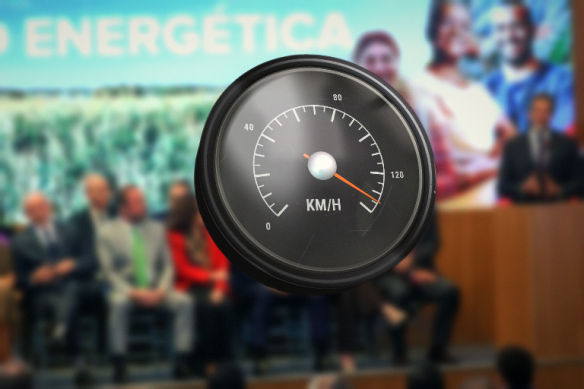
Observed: 135 km/h
